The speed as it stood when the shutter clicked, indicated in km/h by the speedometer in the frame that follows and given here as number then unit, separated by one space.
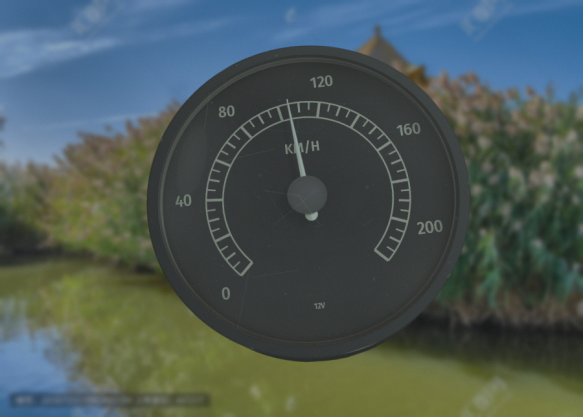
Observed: 105 km/h
